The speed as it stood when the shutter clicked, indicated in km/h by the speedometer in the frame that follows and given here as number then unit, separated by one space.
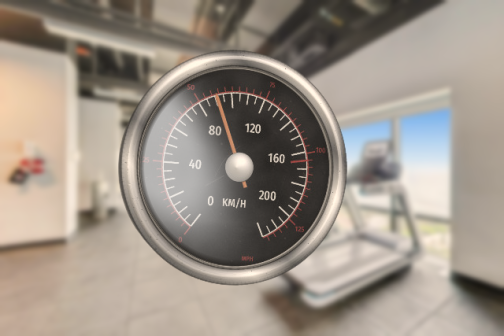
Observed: 90 km/h
